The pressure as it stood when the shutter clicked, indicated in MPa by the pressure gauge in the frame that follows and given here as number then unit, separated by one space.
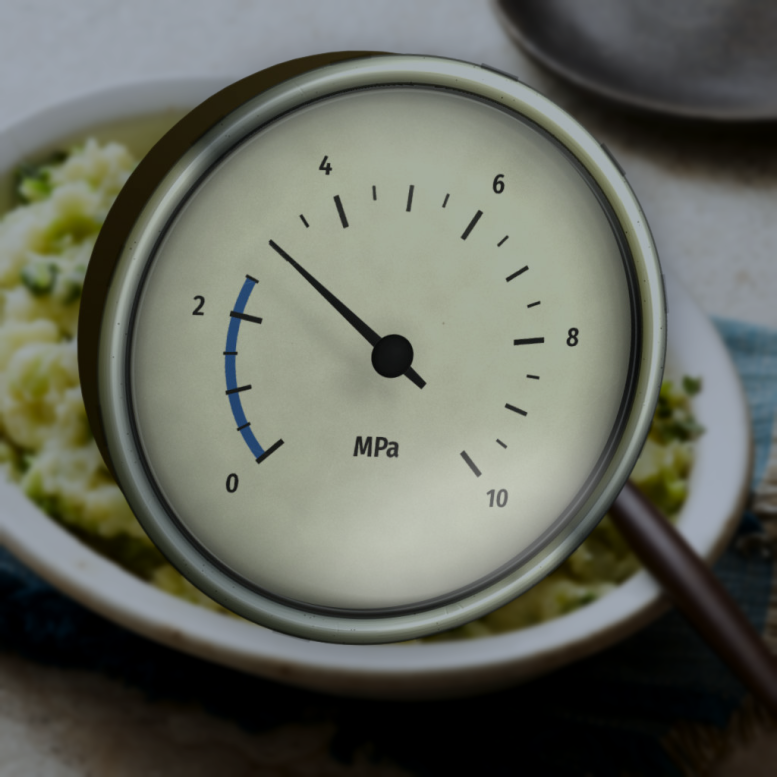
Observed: 3 MPa
